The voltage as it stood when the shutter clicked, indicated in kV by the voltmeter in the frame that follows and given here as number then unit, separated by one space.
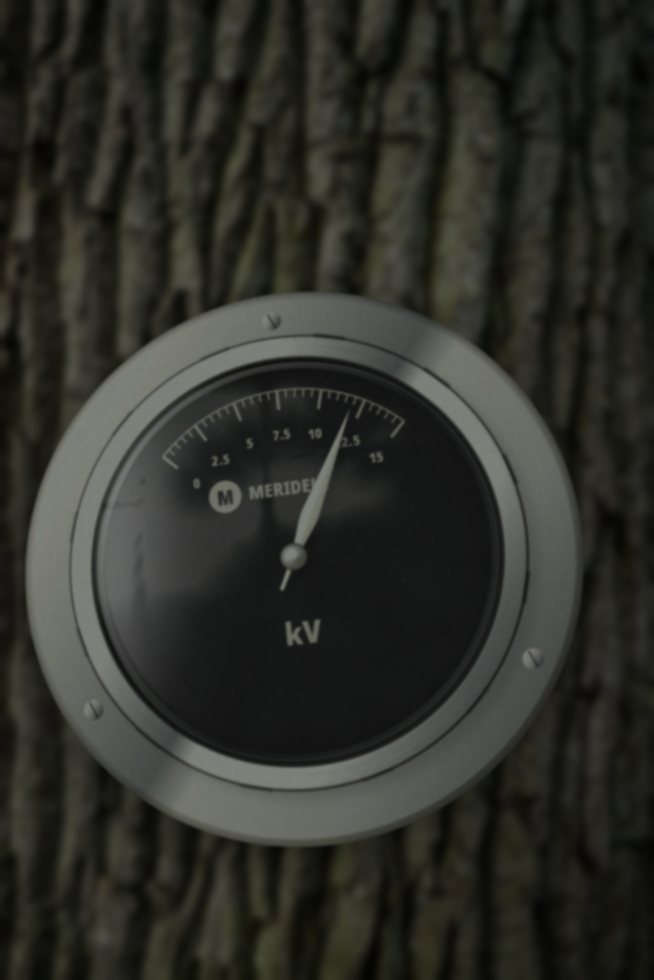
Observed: 12 kV
